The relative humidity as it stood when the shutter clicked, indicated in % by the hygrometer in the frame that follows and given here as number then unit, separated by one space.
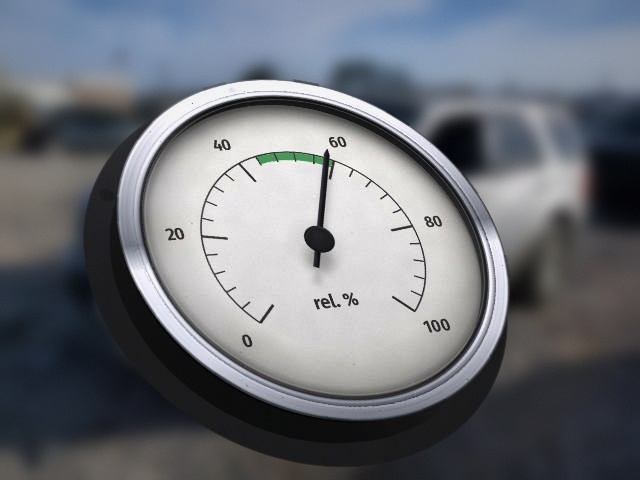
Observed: 58 %
